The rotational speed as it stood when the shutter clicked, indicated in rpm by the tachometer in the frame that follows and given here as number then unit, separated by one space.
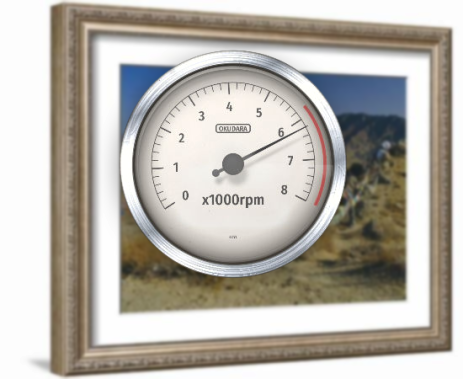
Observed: 6200 rpm
